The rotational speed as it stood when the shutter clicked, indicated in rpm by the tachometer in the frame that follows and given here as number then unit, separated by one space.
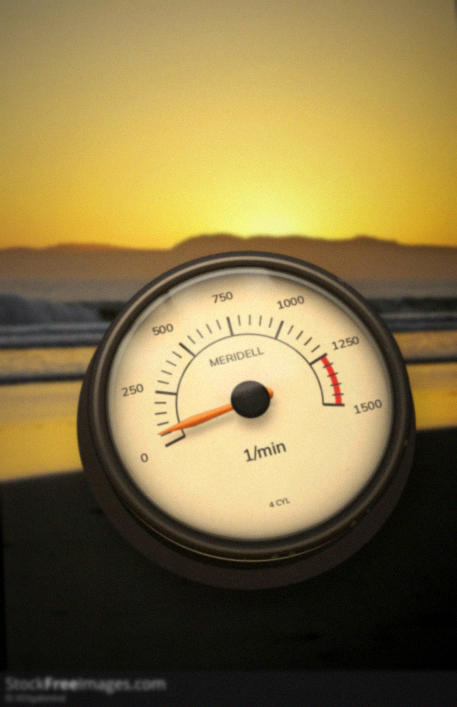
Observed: 50 rpm
